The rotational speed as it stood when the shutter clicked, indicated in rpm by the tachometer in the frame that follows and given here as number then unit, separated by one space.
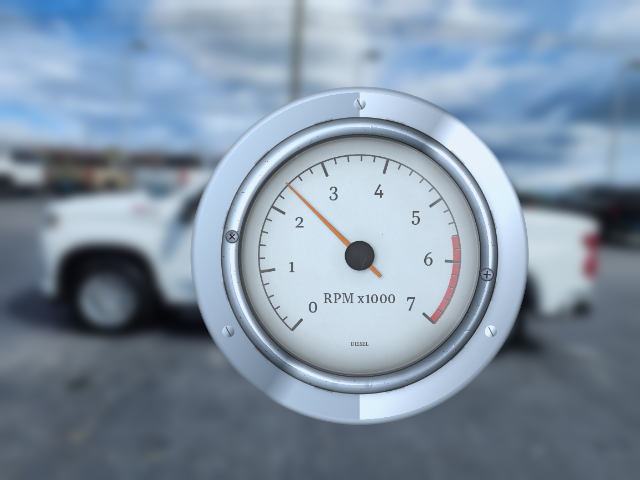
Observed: 2400 rpm
